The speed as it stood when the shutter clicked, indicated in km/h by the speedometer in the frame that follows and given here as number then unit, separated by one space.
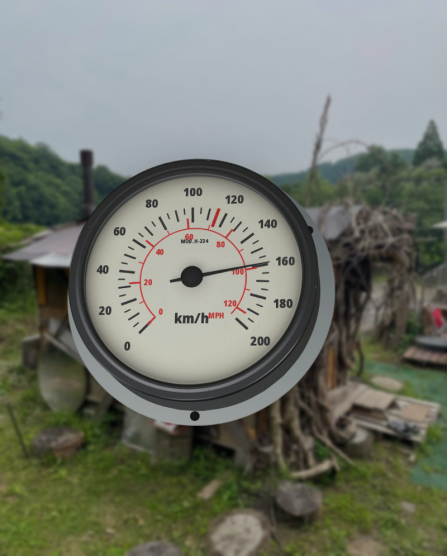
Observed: 160 km/h
